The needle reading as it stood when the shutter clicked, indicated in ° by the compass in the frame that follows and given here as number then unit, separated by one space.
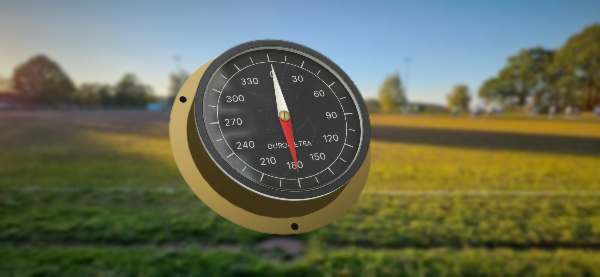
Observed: 180 °
